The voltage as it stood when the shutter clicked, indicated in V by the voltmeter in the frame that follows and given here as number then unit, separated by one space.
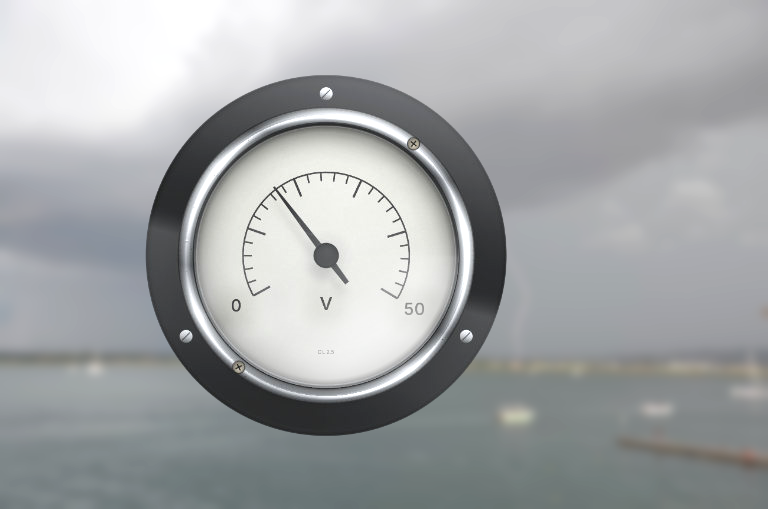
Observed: 17 V
